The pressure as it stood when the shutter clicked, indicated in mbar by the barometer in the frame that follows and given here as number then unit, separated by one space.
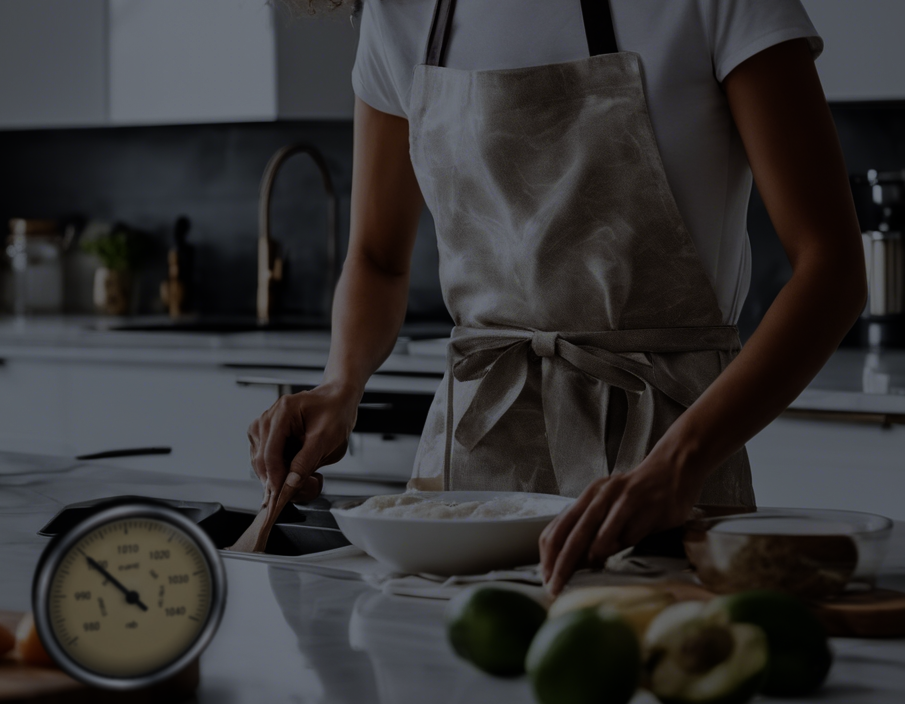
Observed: 1000 mbar
